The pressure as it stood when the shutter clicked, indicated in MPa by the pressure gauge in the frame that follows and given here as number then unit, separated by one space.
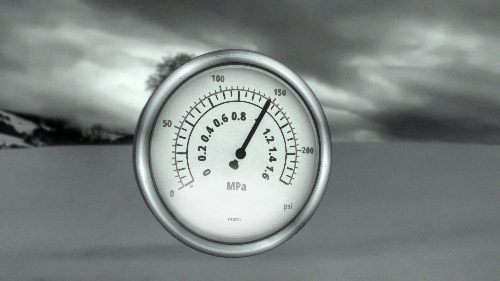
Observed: 1 MPa
